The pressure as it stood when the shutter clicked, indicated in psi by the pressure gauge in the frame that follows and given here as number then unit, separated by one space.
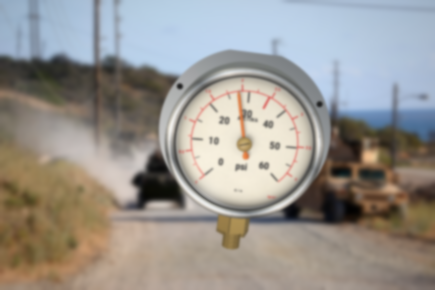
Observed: 27.5 psi
